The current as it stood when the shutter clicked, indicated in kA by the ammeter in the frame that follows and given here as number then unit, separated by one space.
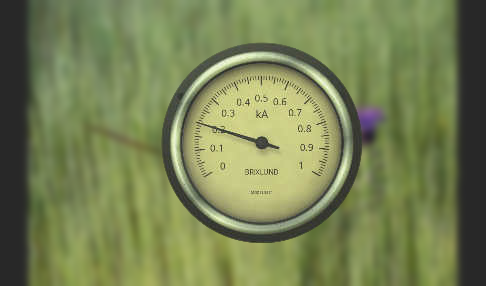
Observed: 0.2 kA
